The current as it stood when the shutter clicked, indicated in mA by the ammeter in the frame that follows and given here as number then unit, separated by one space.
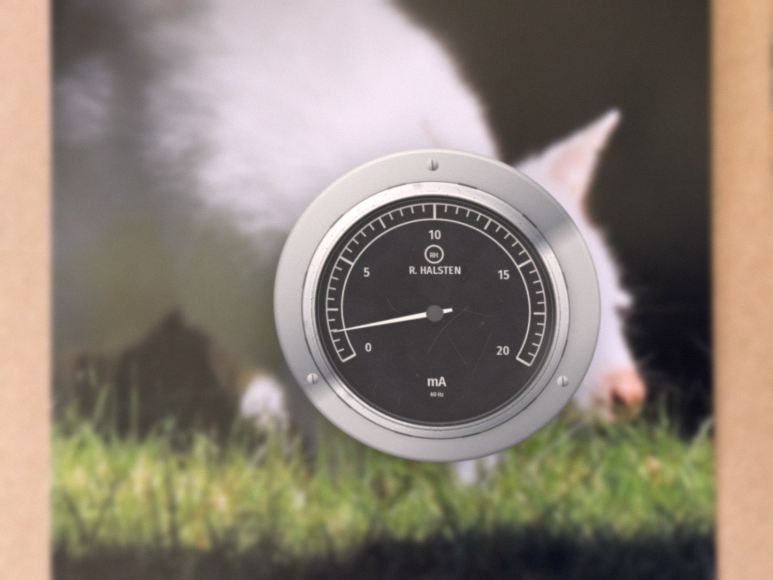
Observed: 1.5 mA
